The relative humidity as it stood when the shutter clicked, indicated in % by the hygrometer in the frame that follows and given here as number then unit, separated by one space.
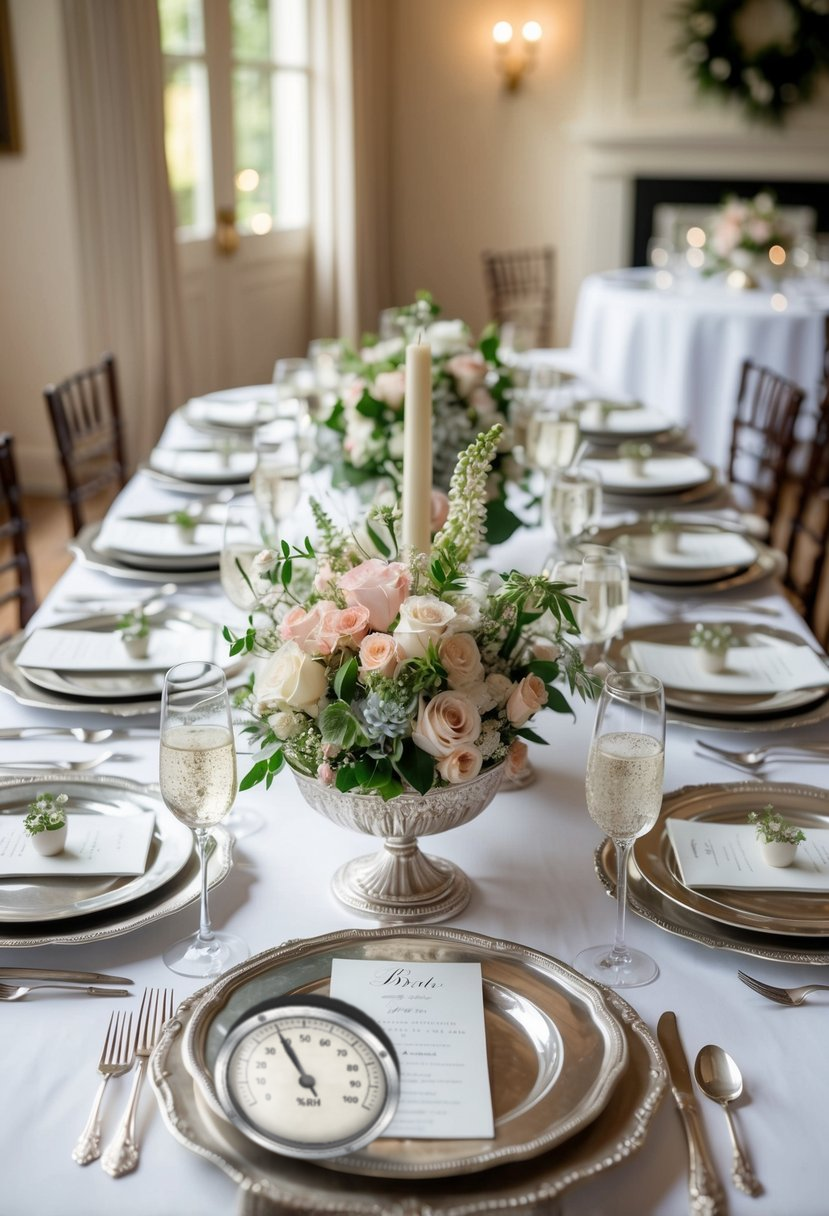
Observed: 40 %
